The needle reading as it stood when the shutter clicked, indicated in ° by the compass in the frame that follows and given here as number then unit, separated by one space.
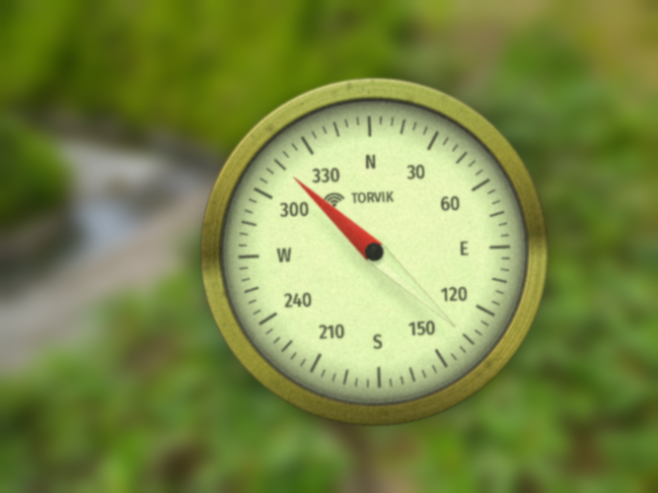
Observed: 315 °
